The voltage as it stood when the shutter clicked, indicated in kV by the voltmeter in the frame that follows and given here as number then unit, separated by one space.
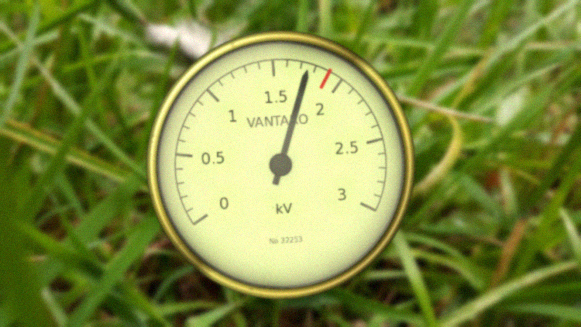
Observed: 1.75 kV
